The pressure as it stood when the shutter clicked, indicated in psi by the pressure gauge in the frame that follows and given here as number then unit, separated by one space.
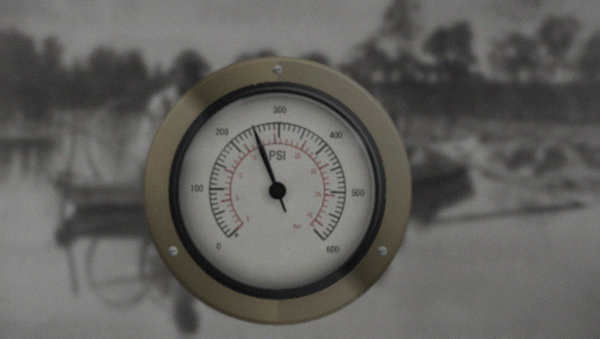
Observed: 250 psi
